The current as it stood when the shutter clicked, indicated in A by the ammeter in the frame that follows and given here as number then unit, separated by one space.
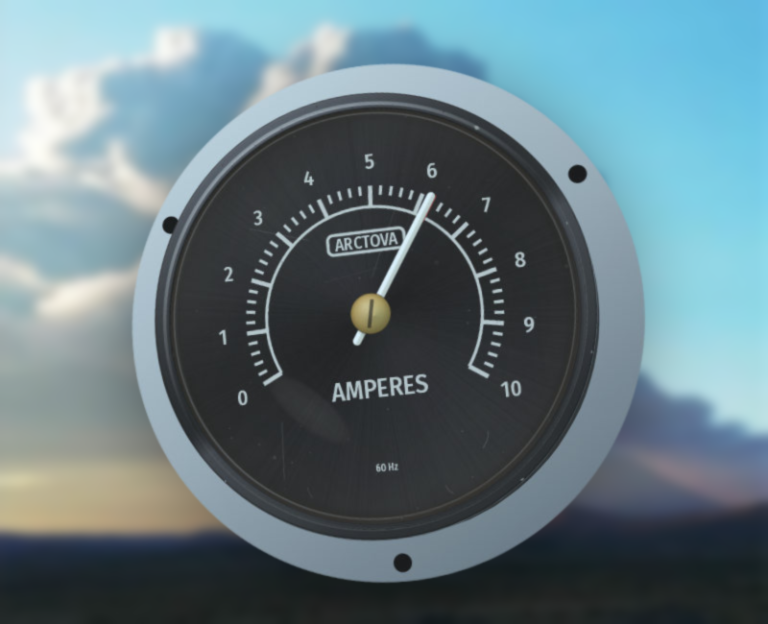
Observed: 6.2 A
